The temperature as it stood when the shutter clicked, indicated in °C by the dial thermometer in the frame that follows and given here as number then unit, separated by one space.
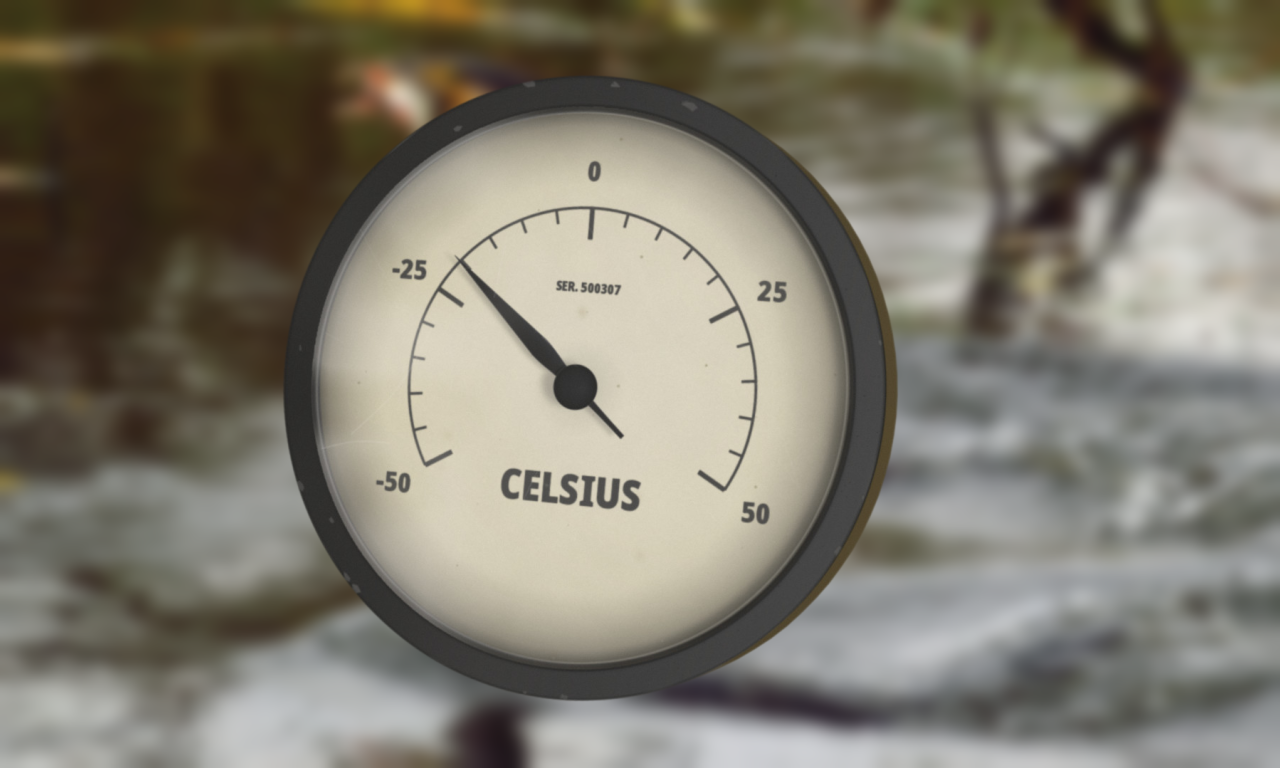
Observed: -20 °C
